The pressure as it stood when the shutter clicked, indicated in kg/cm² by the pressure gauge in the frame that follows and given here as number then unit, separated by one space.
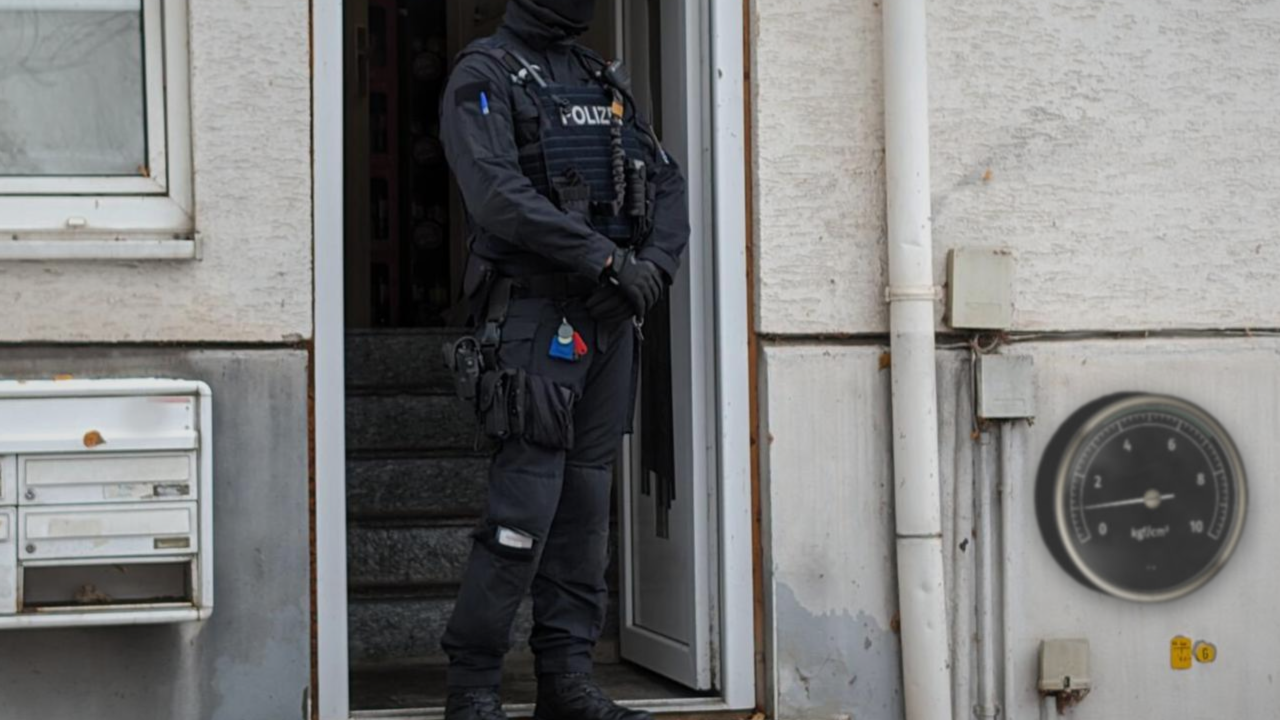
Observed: 1 kg/cm²
